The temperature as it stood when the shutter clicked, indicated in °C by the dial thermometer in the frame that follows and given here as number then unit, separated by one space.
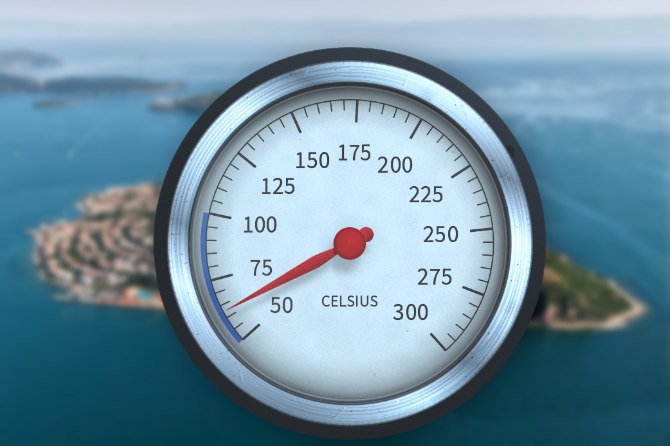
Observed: 62.5 °C
